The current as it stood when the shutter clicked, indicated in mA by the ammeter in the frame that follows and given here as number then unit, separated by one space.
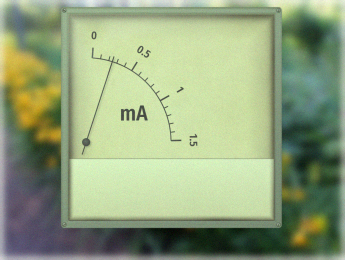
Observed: 0.25 mA
